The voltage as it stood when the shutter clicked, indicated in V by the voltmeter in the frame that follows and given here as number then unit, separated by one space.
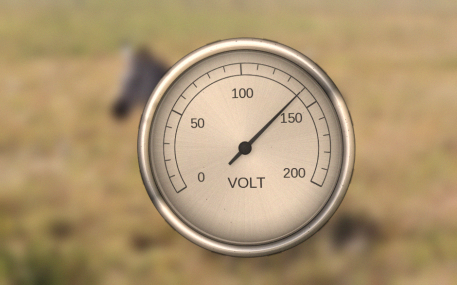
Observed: 140 V
